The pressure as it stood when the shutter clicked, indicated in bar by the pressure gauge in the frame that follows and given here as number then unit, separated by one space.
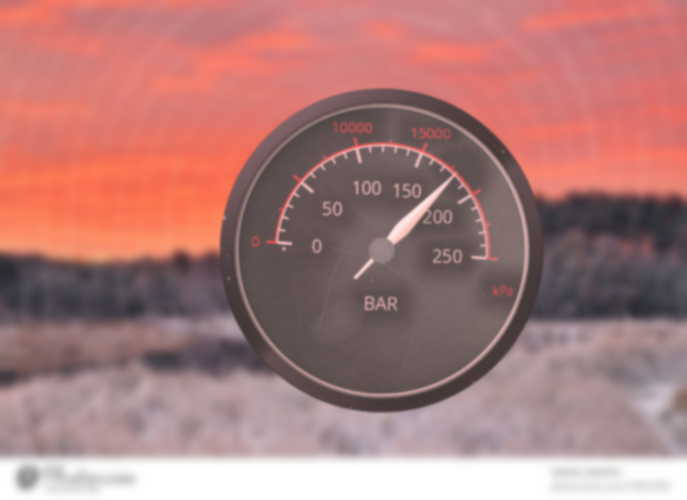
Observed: 180 bar
